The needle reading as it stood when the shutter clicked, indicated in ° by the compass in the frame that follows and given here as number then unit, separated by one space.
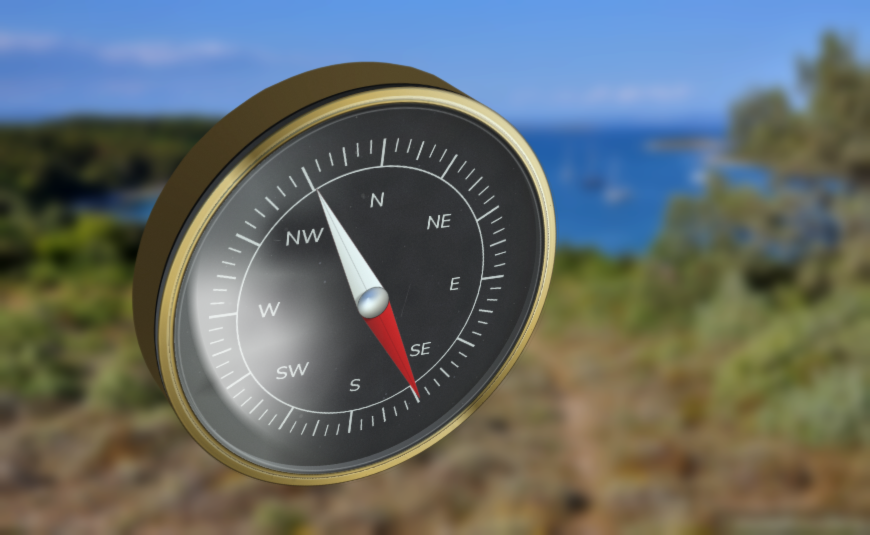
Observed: 150 °
